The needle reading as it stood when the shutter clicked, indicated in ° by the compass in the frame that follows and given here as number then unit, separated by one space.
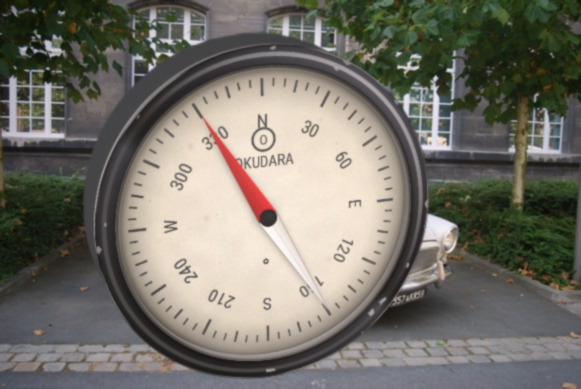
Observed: 330 °
